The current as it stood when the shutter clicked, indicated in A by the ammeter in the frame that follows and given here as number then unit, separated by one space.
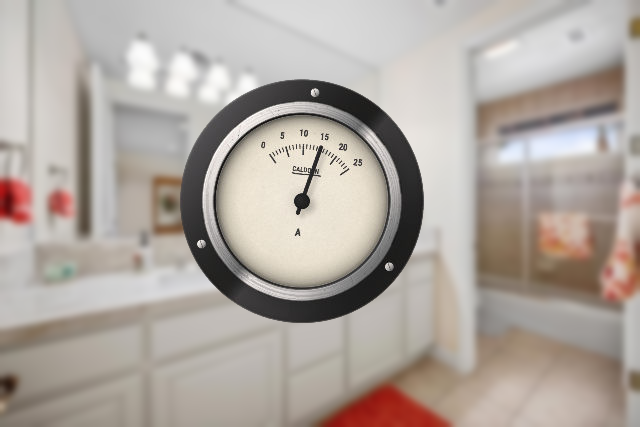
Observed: 15 A
